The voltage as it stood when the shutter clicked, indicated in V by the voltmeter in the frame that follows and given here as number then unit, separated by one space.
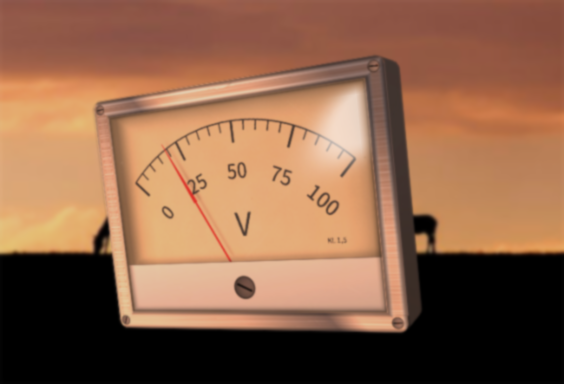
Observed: 20 V
